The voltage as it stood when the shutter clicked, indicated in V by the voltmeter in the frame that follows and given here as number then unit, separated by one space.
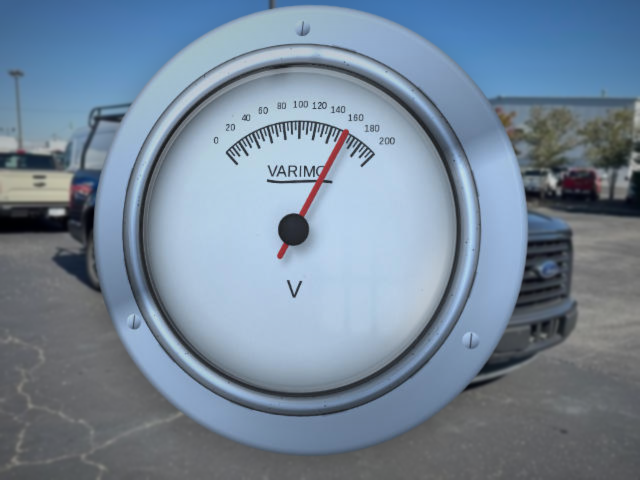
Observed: 160 V
